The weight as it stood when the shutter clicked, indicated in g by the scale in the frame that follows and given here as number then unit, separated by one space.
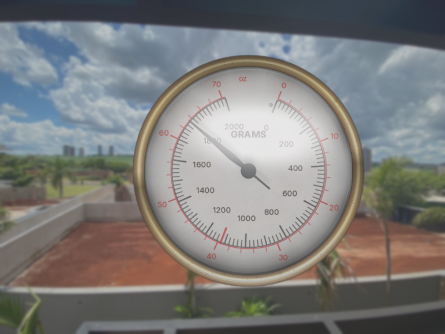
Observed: 1800 g
